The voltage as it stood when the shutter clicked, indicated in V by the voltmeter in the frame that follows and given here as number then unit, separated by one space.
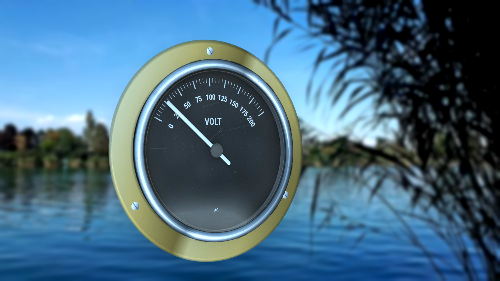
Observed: 25 V
